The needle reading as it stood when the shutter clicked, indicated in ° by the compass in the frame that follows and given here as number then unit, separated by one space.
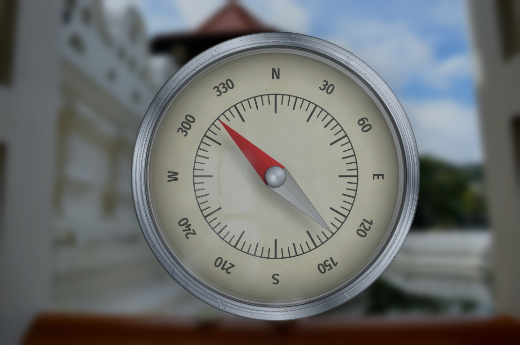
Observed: 315 °
